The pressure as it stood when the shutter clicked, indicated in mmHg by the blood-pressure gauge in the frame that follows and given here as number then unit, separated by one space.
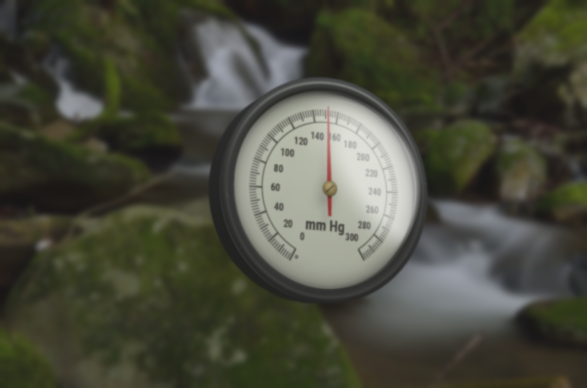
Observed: 150 mmHg
